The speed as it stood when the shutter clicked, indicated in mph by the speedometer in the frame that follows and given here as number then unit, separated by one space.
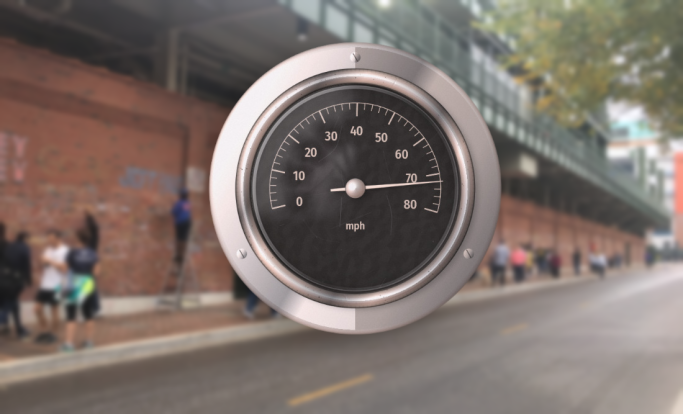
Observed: 72 mph
